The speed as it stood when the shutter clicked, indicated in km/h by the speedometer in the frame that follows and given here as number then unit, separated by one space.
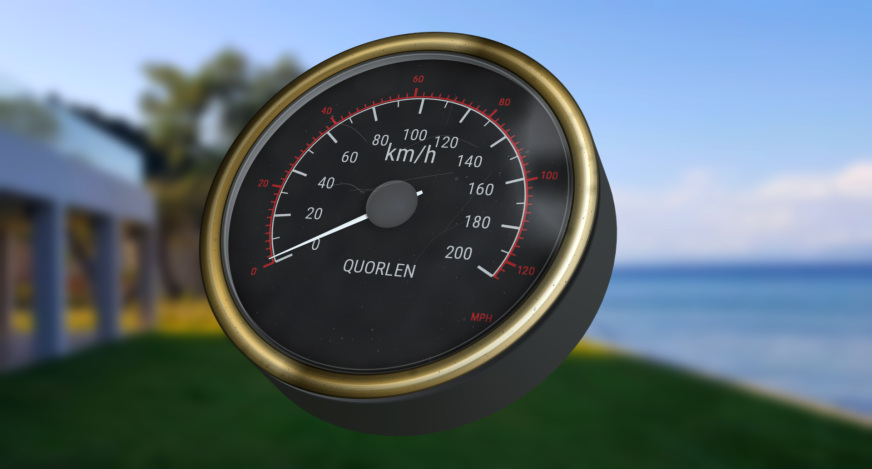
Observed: 0 km/h
